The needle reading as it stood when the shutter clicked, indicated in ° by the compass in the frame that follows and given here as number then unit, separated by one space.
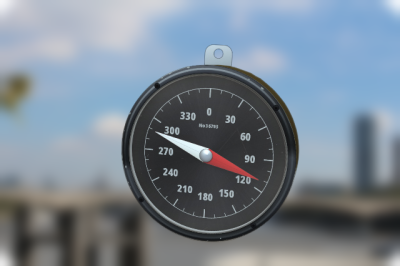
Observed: 110 °
